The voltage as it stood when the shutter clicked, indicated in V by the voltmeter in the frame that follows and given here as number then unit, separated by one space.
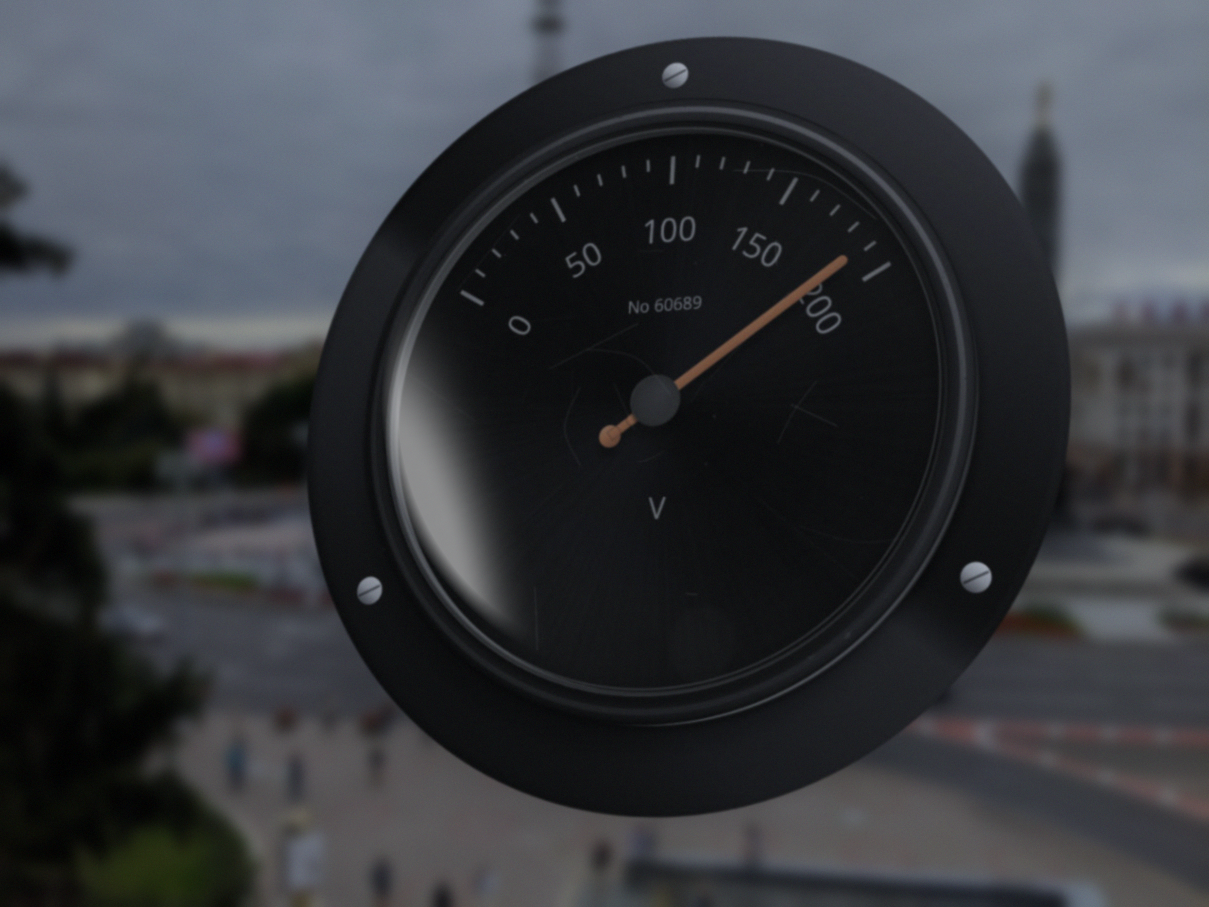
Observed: 190 V
